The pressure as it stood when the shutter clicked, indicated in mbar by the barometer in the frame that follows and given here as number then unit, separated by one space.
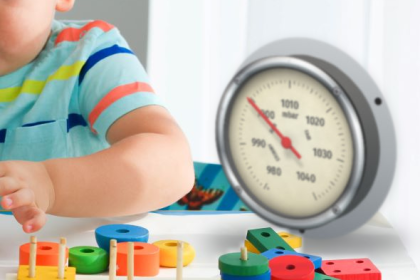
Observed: 1000 mbar
